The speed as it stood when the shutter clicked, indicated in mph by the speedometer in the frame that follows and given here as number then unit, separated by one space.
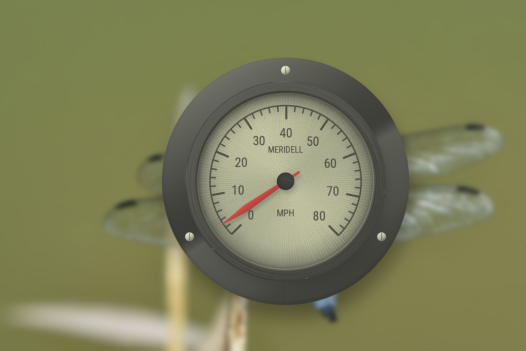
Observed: 3 mph
